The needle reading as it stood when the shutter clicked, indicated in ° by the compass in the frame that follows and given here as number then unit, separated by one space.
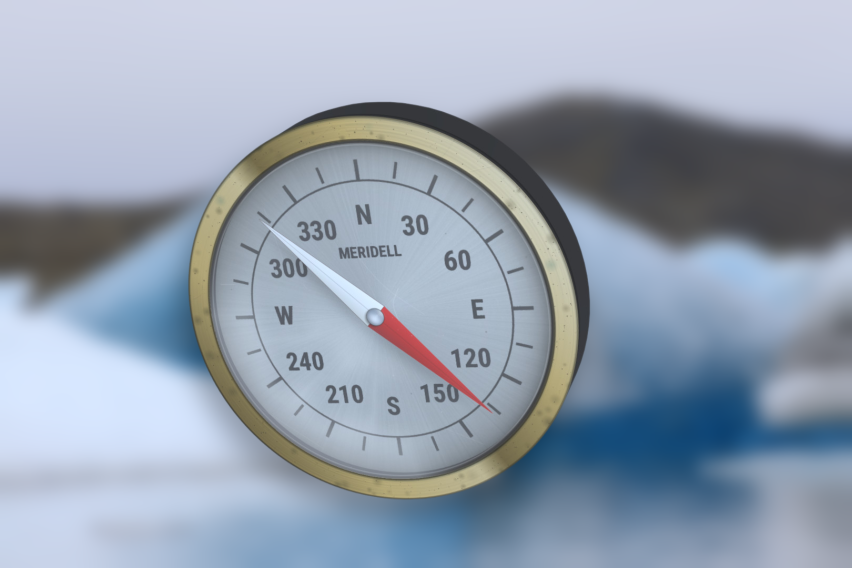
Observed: 135 °
